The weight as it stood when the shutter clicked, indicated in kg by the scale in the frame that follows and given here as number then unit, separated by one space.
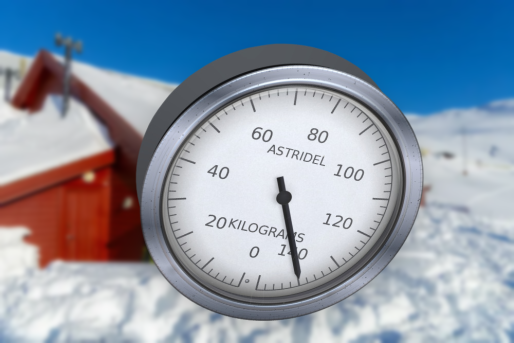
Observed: 140 kg
